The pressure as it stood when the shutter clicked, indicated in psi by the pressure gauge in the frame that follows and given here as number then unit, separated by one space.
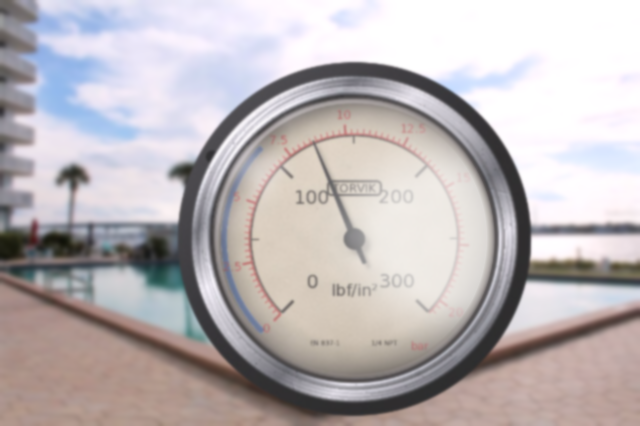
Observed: 125 psi
